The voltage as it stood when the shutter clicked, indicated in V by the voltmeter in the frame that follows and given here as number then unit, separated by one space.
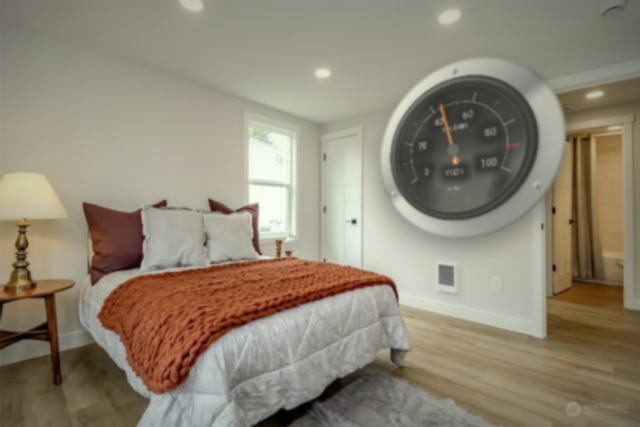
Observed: 45 V
